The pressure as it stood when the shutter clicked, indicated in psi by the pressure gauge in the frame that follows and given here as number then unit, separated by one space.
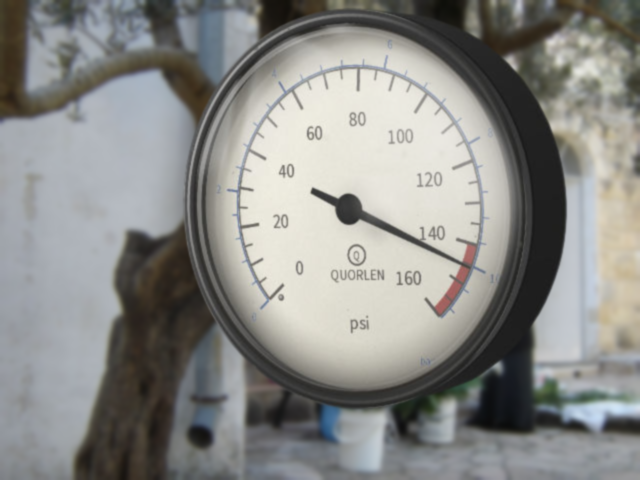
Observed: 145 psi
